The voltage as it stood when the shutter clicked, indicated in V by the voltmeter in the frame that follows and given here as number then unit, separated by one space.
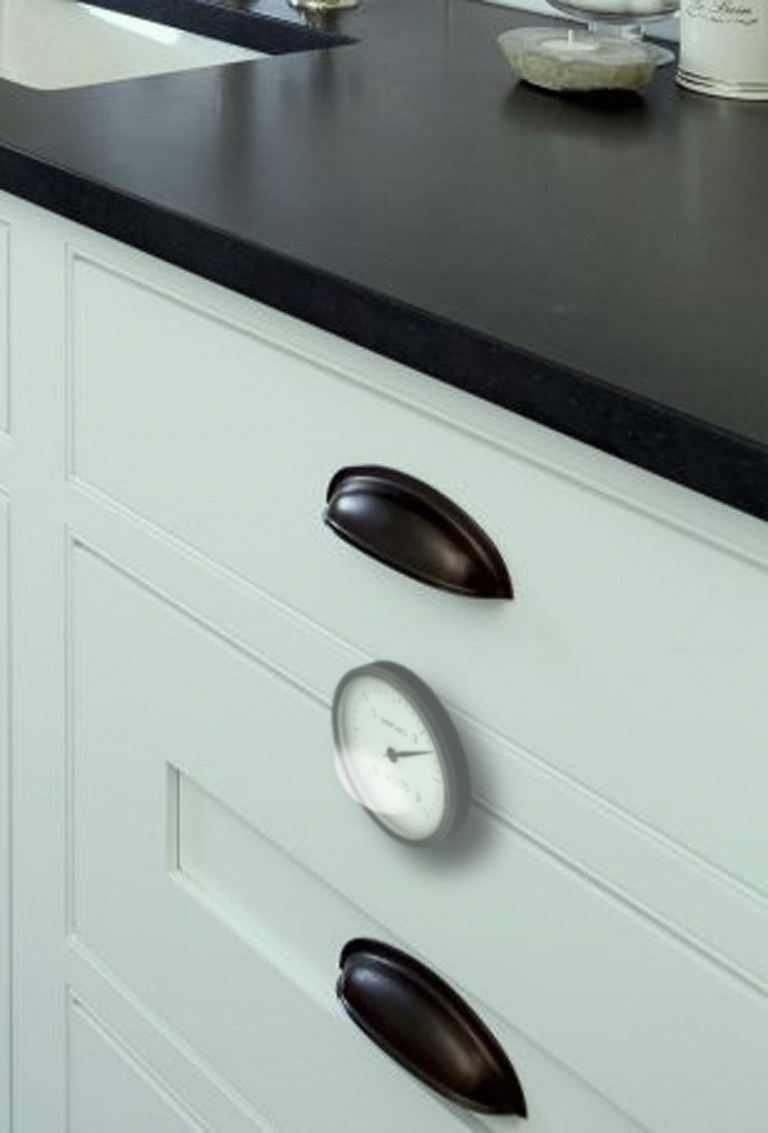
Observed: 2.2 V
